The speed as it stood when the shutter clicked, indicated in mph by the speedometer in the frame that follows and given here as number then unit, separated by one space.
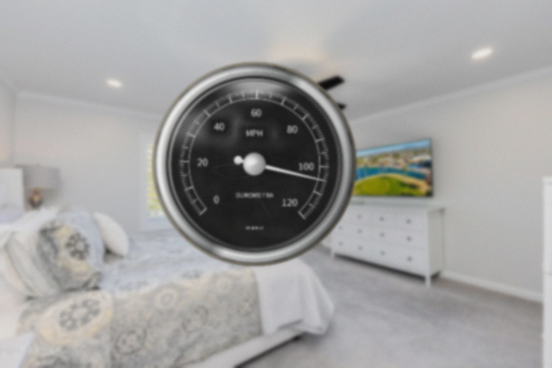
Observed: 105 mph
